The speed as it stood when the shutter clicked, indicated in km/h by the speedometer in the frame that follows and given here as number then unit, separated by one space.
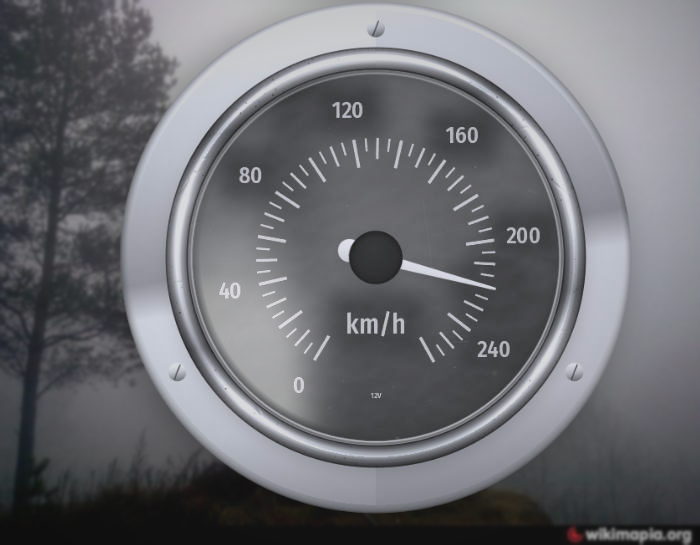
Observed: 220 km/h
